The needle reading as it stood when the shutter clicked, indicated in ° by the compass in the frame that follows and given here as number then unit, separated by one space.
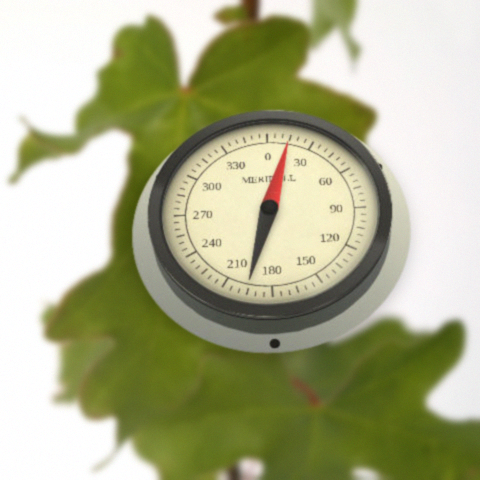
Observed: 15 °
